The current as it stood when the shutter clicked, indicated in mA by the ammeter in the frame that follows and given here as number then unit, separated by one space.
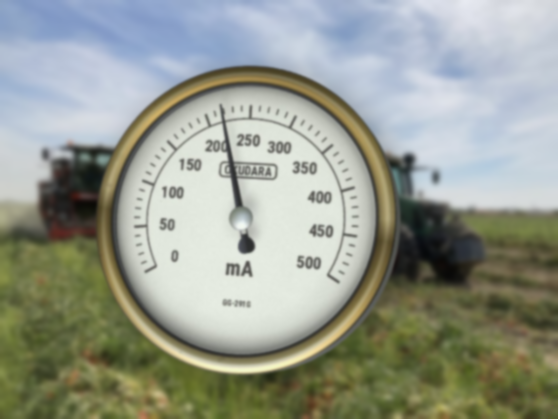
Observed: 220 mA
